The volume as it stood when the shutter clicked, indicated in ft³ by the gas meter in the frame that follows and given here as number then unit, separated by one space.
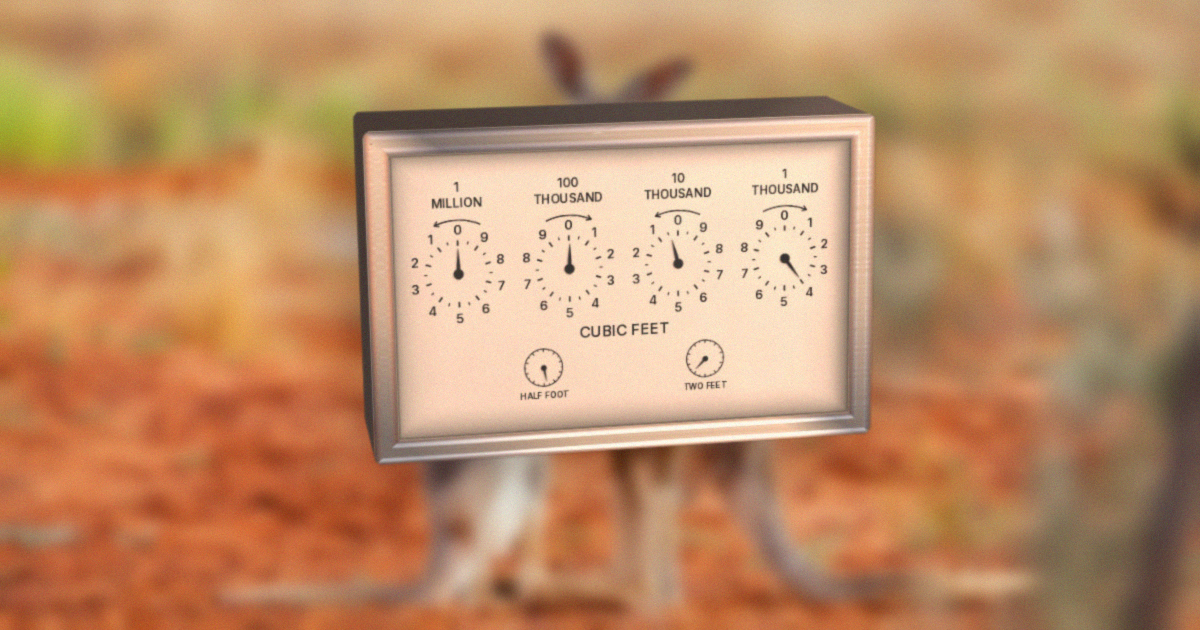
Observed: 400 ft³
